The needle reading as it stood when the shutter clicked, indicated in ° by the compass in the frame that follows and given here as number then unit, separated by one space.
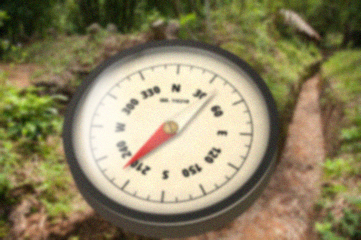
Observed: 220 °
